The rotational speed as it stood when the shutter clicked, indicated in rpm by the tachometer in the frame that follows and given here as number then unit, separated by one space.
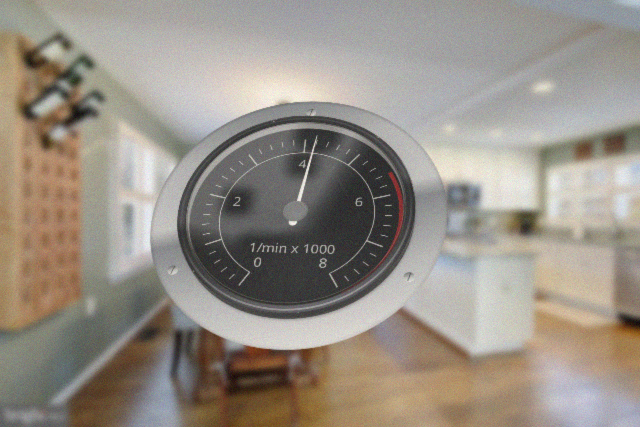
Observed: 4200 rpm
